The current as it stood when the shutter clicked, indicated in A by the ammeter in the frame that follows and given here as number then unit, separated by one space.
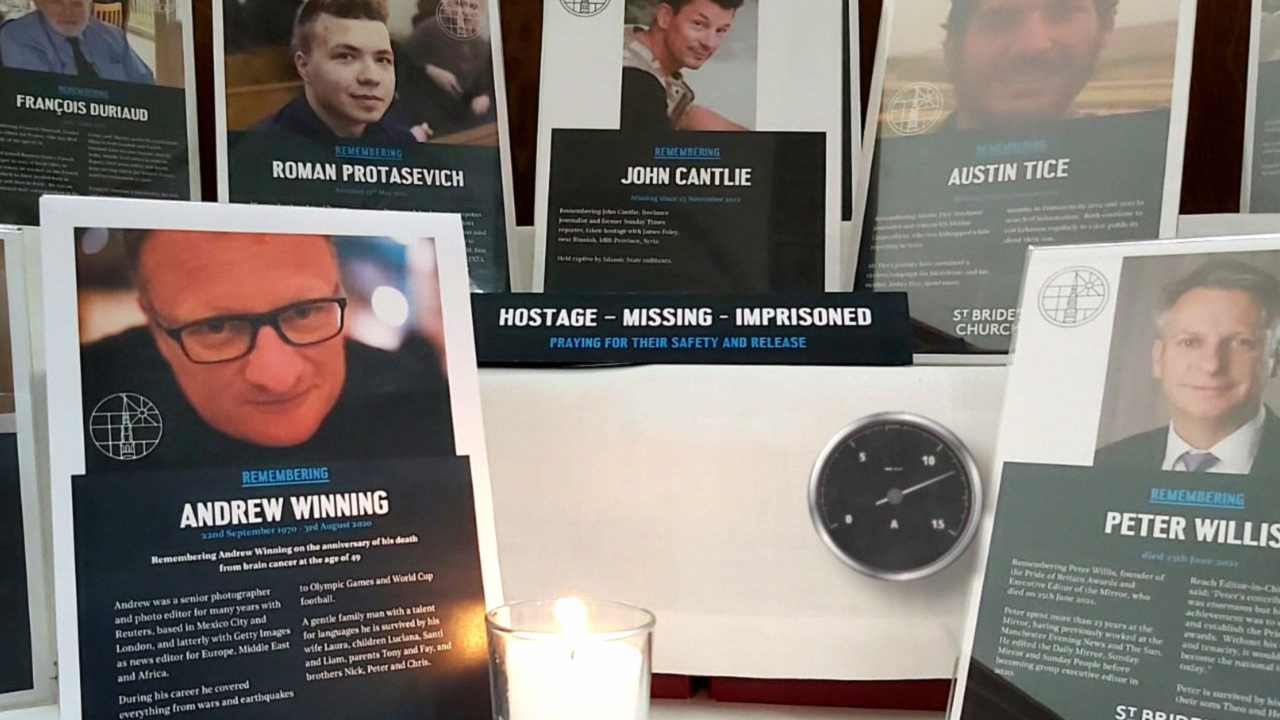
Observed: 11.5 A
